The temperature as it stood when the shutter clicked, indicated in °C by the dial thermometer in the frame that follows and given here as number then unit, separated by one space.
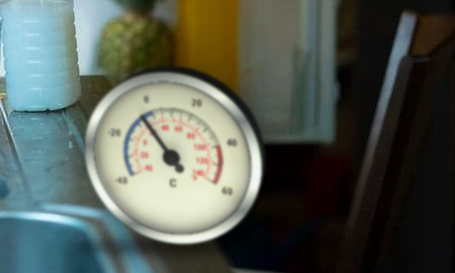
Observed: -5 °C
